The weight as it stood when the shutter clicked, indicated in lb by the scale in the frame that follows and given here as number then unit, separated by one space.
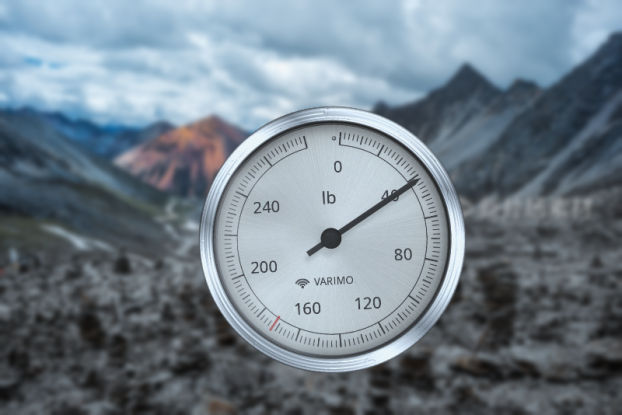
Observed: 42 lb
